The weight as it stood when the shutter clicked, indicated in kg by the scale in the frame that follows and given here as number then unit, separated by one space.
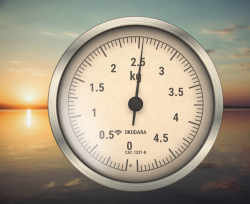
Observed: 2.55 kg
